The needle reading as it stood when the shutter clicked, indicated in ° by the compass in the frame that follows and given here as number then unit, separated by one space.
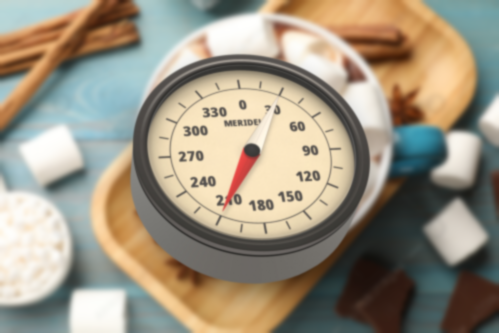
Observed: 210 °
